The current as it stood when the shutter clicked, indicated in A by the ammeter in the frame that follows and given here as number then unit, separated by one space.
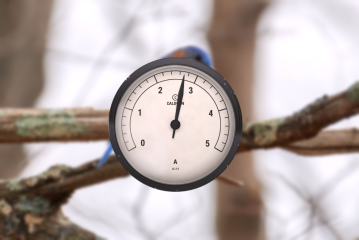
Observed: 2.7 A
